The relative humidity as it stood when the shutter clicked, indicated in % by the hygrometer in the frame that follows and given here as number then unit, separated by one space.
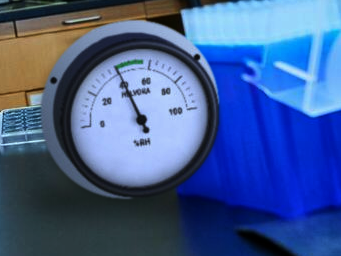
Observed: 40 %
